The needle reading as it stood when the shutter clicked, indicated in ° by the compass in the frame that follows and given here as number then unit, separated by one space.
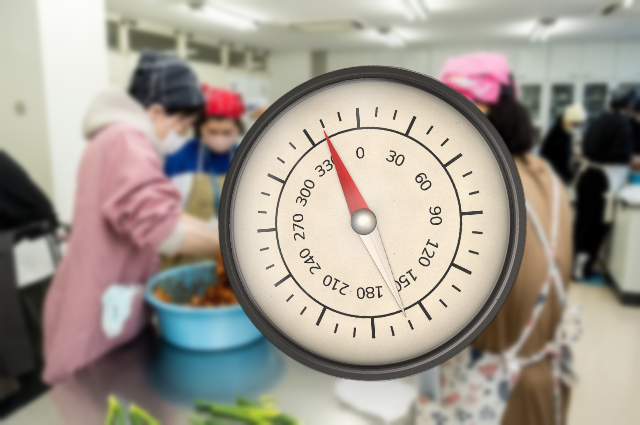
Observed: 340 °
